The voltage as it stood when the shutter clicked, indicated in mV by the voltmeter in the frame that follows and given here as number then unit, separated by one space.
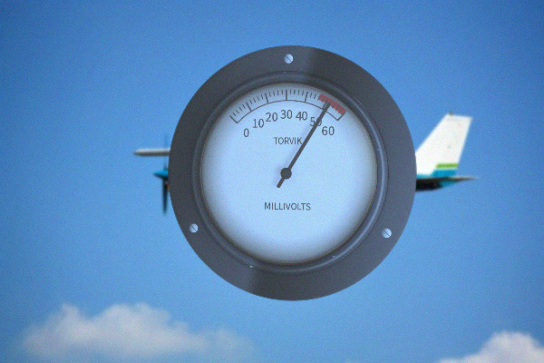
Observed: 52 mV
